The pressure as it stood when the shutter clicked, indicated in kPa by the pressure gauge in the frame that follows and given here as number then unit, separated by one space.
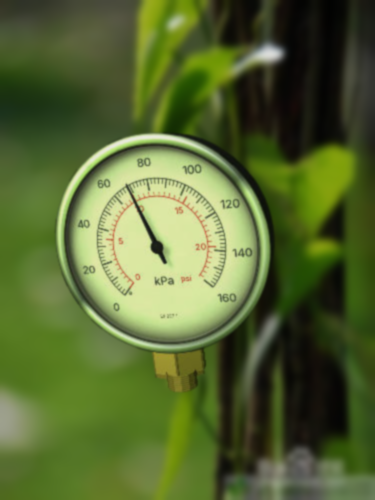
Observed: 70 kPa
